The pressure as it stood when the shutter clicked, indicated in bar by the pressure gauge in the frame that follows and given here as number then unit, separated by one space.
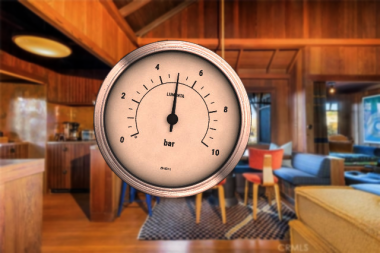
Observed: 5 bar
